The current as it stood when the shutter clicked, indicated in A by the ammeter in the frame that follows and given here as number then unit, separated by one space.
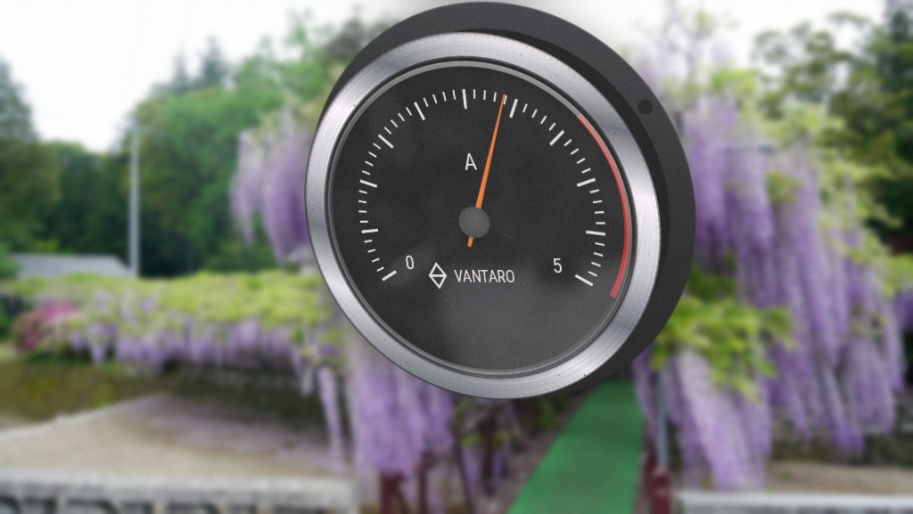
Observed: 2.9 A
